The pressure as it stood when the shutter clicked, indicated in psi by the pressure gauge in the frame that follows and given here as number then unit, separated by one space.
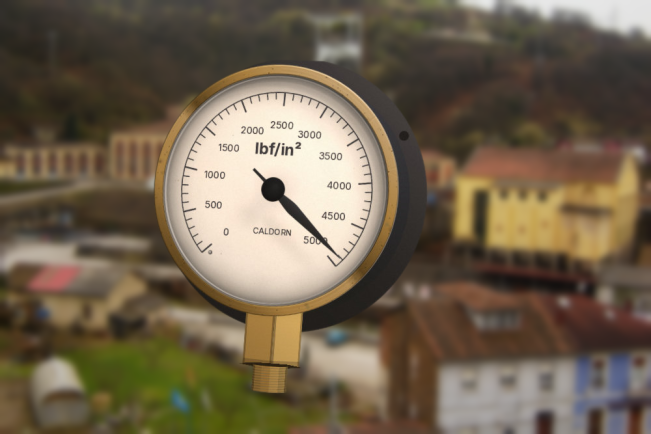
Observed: 4900 psi
